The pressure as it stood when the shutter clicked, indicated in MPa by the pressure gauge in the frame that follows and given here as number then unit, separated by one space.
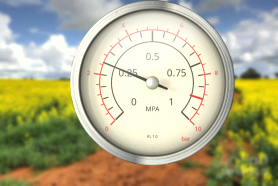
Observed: 0.25 MPa
